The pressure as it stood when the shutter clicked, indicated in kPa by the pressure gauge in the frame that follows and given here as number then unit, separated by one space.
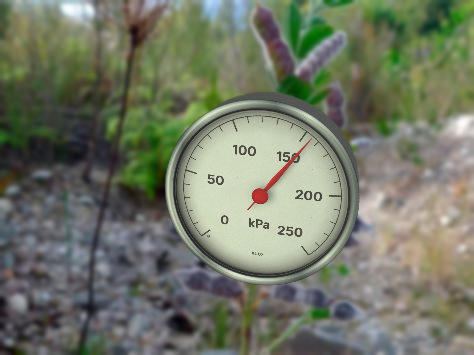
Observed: 155 kPa
